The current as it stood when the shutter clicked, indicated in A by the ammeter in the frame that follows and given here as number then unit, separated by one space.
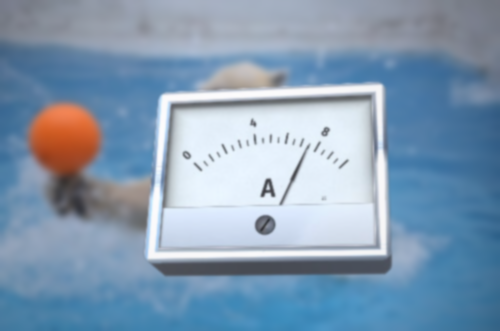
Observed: 7.5 A
